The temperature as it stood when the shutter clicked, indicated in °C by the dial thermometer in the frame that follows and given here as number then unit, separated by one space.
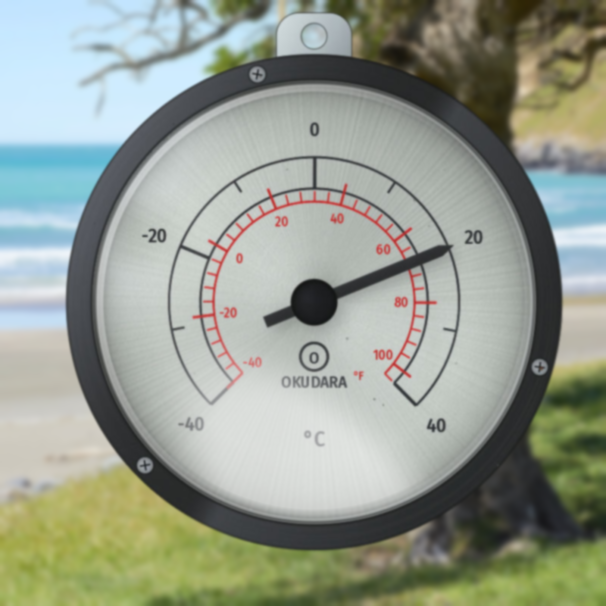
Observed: 20 °C
